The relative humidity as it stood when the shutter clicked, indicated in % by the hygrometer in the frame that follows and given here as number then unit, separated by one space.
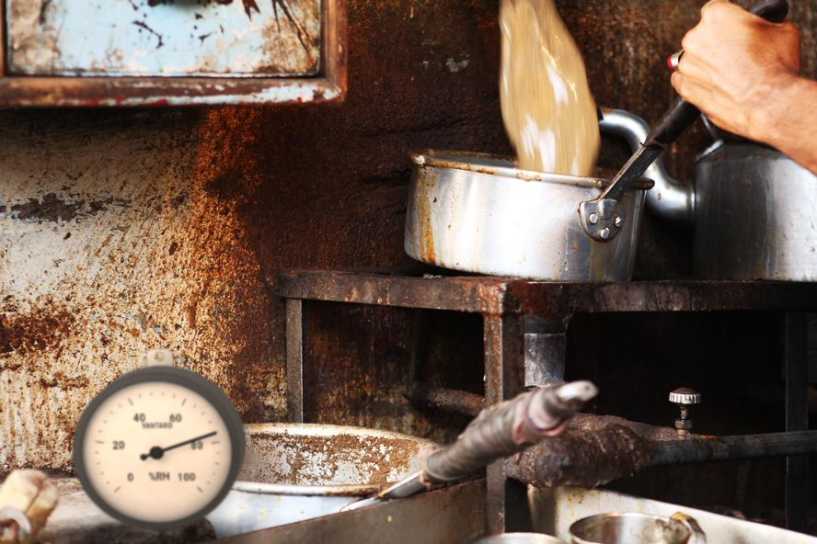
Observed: 76 %
